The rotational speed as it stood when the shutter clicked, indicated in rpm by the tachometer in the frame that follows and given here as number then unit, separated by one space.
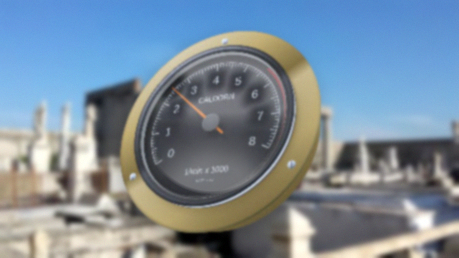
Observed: 2500 rpm
